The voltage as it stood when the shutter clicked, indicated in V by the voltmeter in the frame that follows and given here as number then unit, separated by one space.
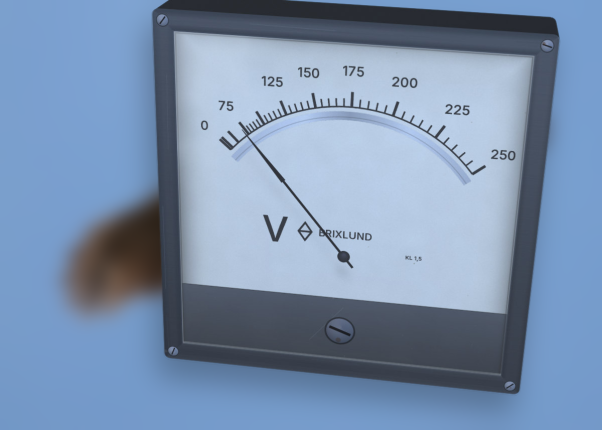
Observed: 75 V
